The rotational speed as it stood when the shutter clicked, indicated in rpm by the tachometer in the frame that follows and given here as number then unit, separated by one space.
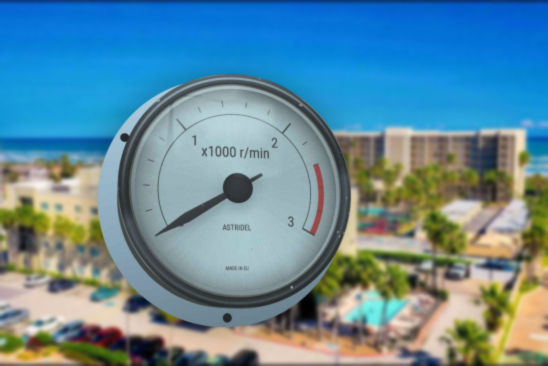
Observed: 0 rpm
